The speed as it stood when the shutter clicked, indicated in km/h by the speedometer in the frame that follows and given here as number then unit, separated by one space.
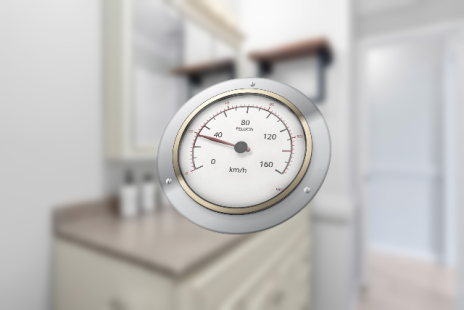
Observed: 30 km/h
